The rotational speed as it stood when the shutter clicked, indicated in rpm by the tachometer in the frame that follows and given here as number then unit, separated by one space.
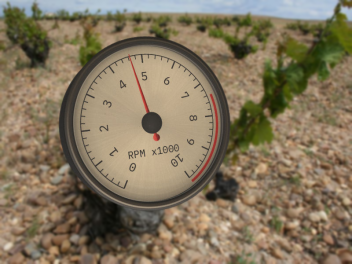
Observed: 4600 rpm
